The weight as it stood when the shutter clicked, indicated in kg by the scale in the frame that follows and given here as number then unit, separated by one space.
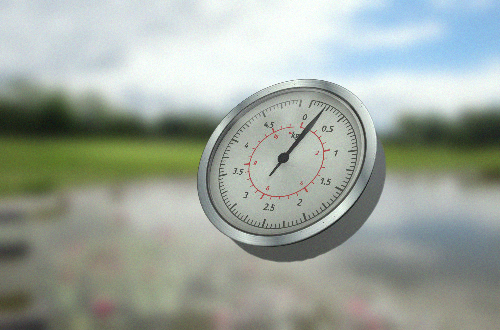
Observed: 0.25 kg
